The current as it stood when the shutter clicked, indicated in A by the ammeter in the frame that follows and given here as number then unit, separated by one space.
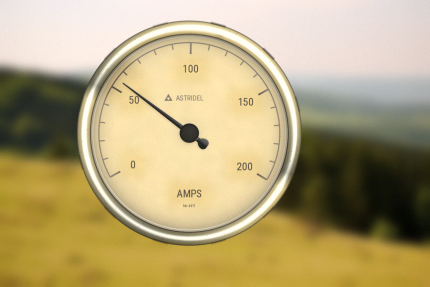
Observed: 55 A
